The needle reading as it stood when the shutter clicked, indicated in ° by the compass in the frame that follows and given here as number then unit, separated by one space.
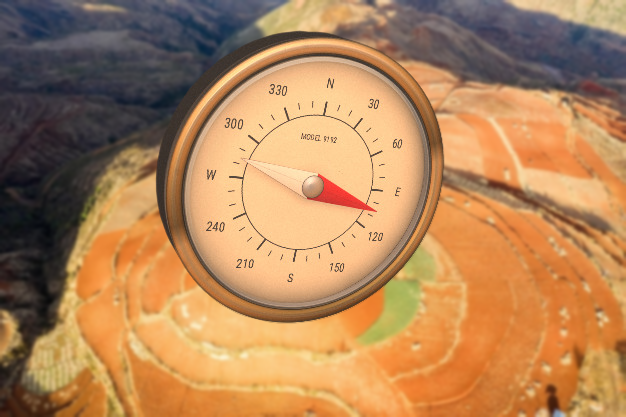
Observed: 105 °
